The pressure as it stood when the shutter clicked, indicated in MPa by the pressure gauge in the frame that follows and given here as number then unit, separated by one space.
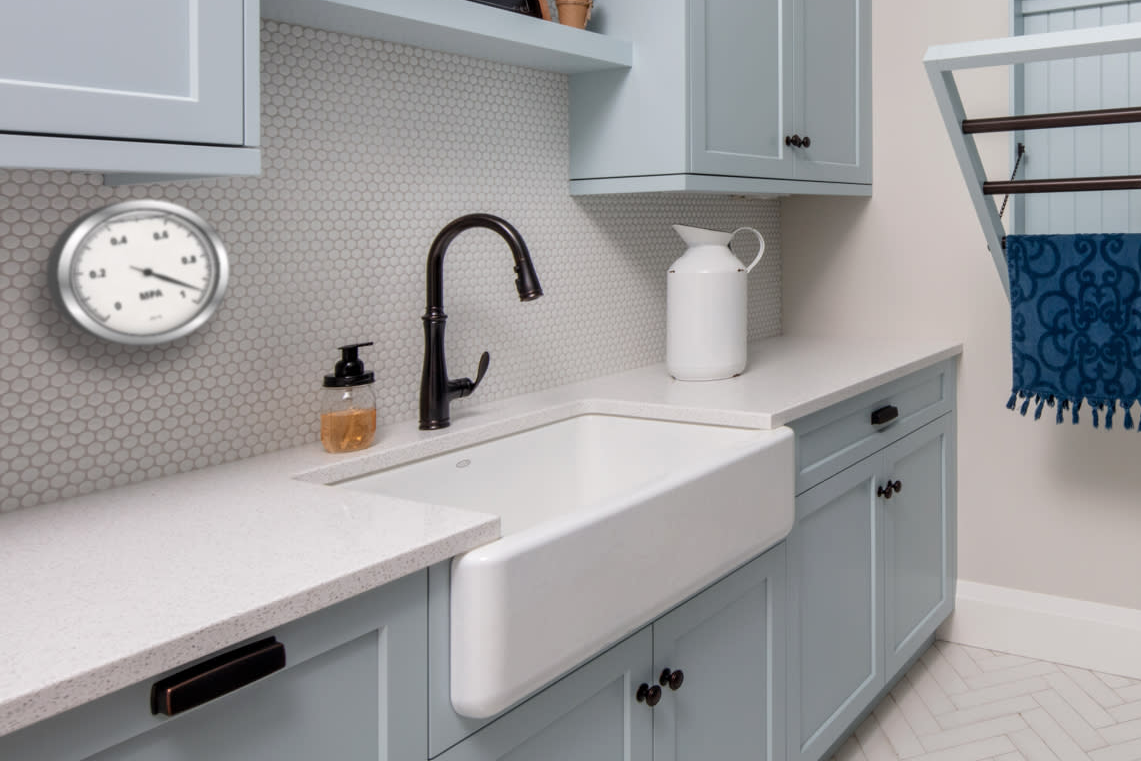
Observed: 0.95 MPa
